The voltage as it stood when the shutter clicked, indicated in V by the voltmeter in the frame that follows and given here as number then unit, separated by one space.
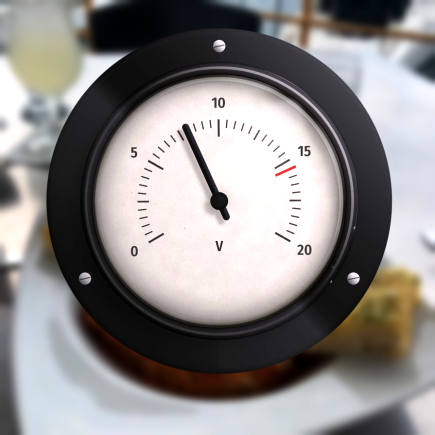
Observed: 8 V
